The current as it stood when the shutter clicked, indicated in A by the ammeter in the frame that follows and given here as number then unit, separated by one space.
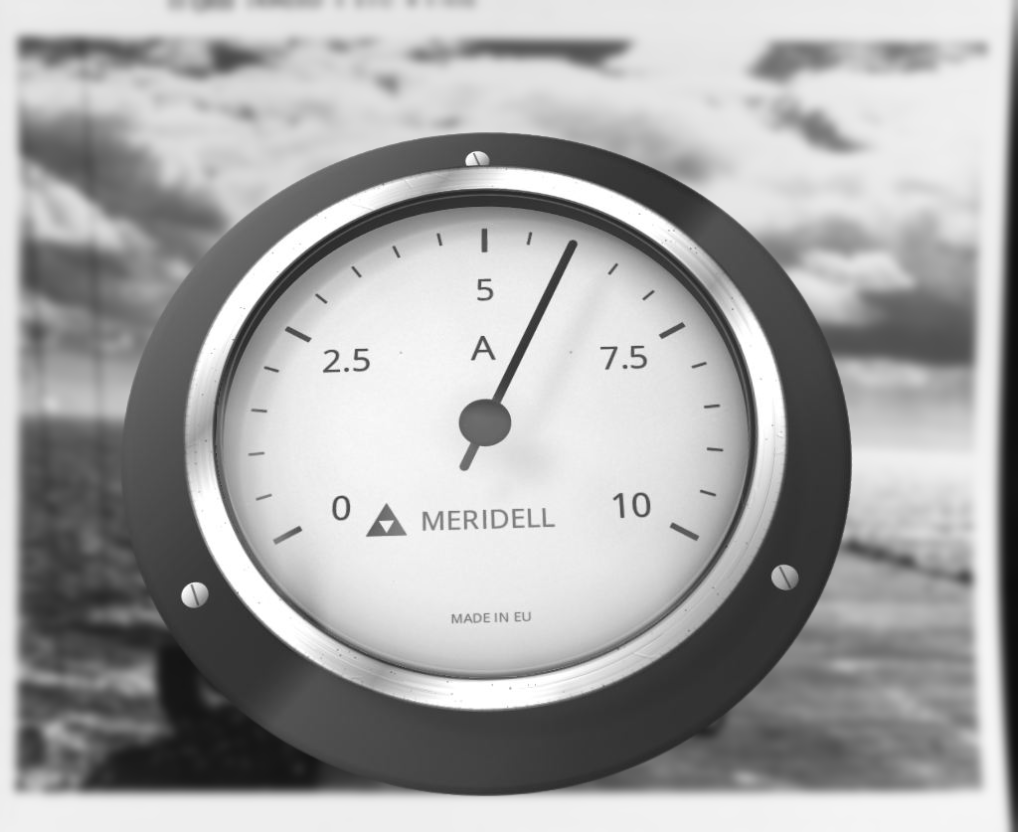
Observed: 6 A
